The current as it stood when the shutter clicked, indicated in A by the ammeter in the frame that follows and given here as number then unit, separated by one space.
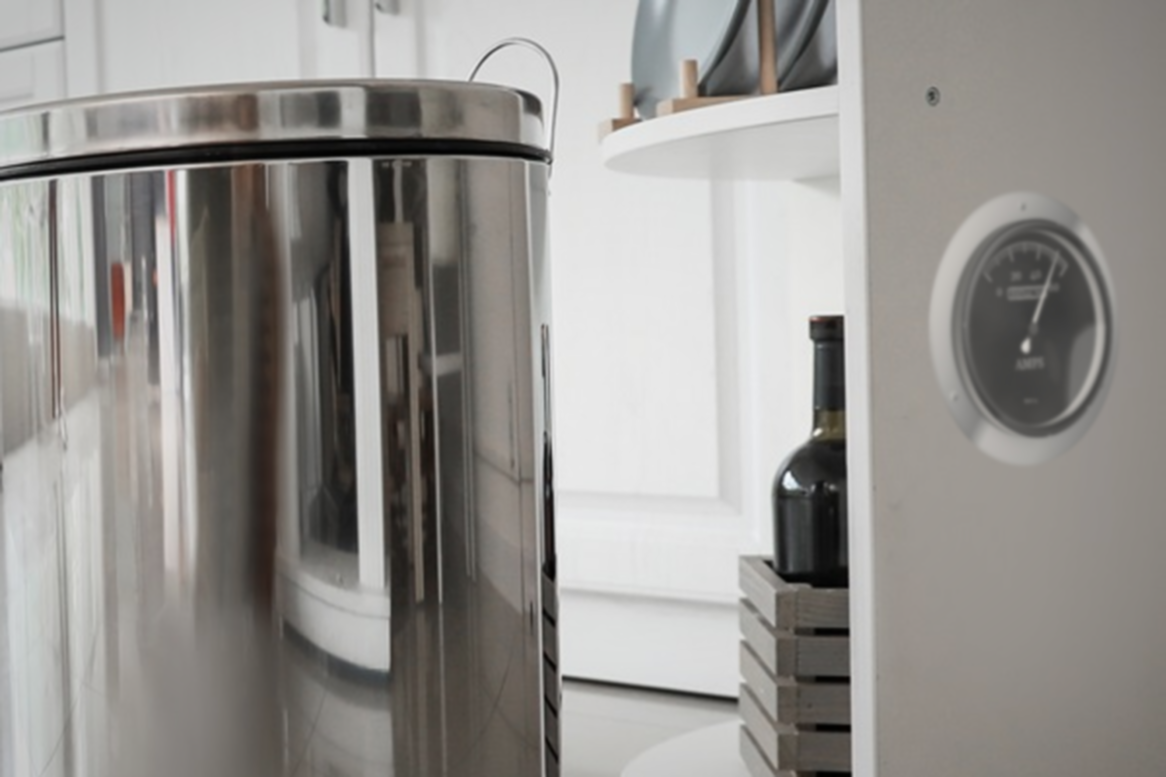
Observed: 50 A
